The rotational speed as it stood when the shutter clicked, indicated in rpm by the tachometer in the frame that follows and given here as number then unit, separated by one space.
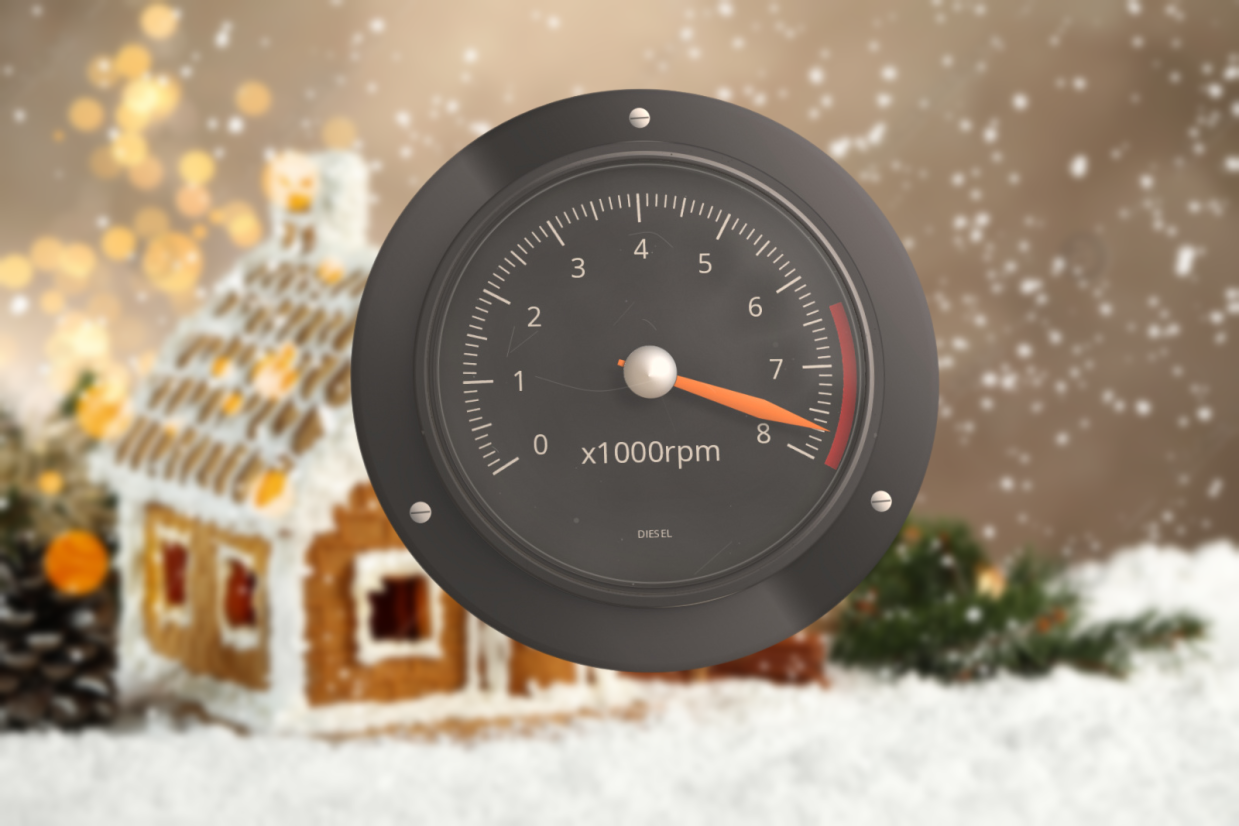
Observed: 7700 rpm
